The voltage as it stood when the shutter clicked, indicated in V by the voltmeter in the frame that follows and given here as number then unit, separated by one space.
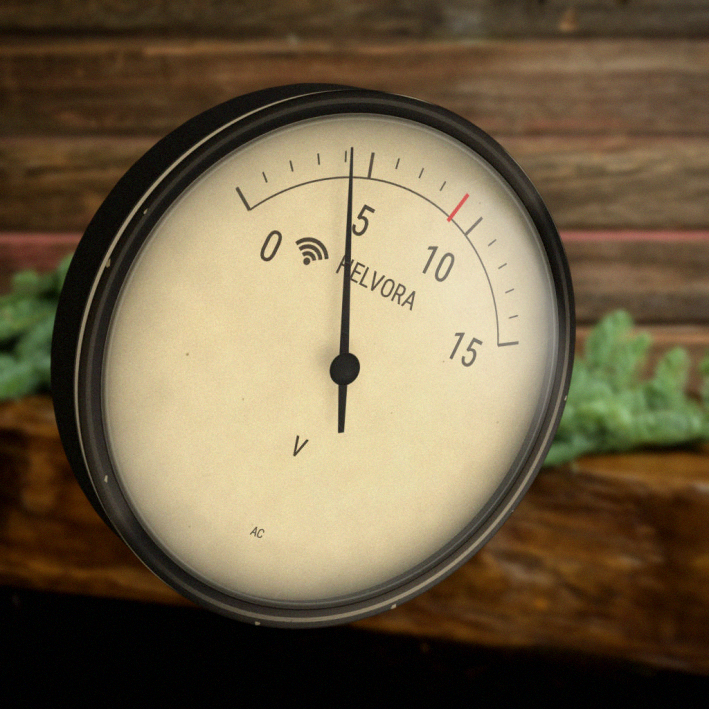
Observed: 4 V
